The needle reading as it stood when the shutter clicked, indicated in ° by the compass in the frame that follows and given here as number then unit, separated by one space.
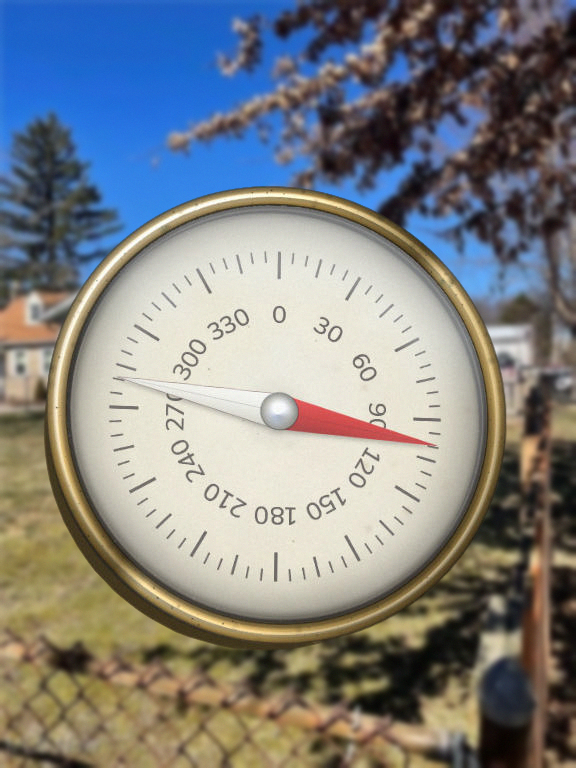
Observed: 100 °
